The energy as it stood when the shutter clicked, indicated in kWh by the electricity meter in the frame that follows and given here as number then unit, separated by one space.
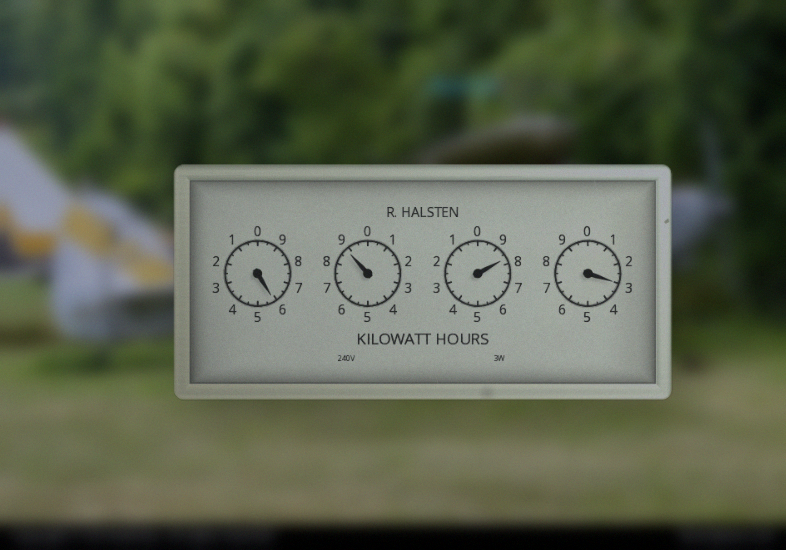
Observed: 5883 kWh
